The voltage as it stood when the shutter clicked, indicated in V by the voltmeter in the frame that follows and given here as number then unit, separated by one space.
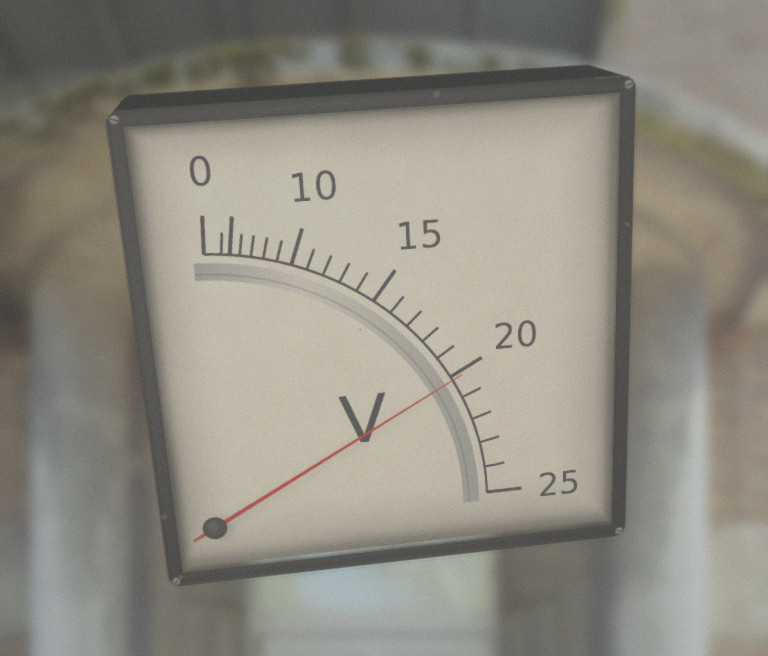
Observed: 20 V
